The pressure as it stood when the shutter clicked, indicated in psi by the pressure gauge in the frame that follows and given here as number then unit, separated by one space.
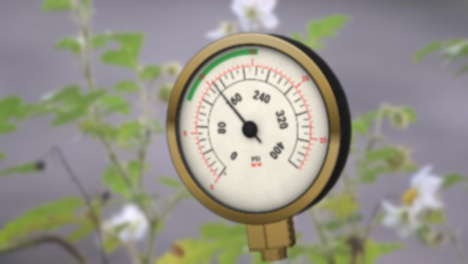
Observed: 150 psi
